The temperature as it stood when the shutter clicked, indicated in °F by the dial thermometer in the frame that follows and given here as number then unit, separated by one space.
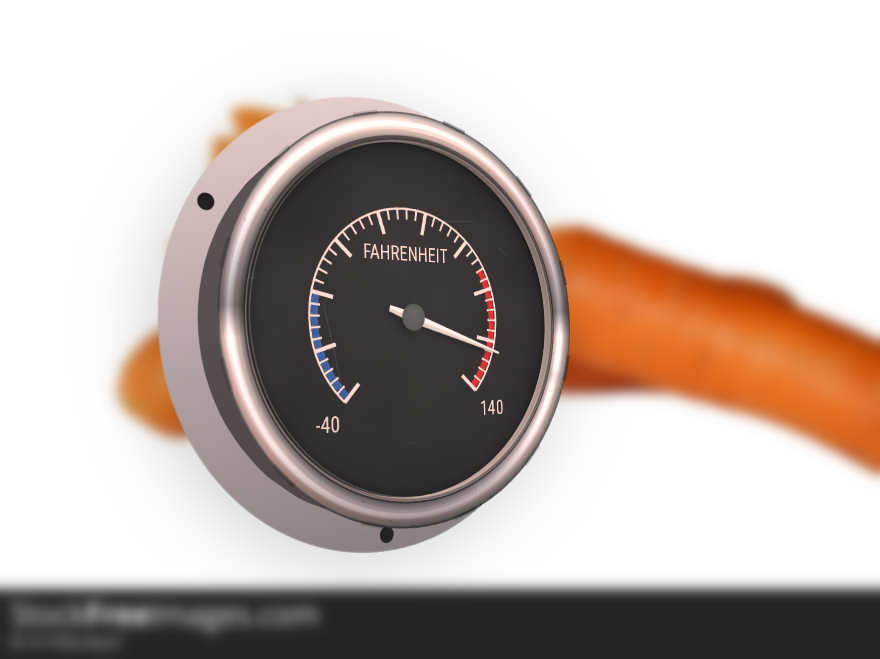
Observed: 124 °F
